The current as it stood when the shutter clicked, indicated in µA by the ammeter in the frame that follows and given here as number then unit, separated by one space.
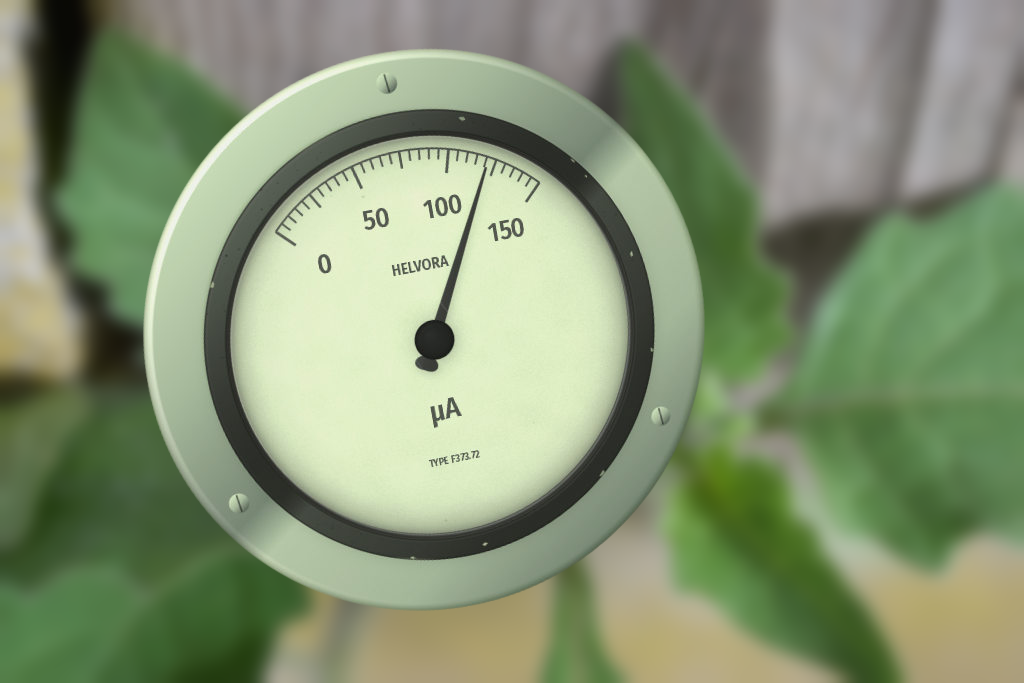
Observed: 120 µA
